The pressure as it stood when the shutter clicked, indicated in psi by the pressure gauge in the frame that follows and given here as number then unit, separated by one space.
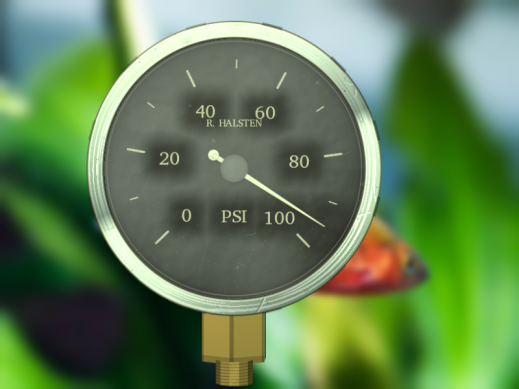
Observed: 95 psi
